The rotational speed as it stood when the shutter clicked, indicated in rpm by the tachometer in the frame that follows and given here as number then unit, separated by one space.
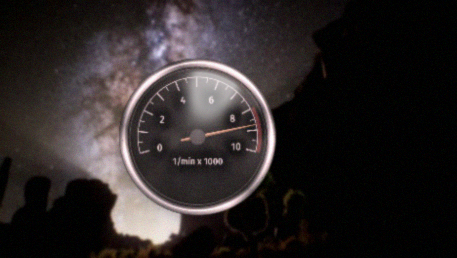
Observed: 8750 rpm
